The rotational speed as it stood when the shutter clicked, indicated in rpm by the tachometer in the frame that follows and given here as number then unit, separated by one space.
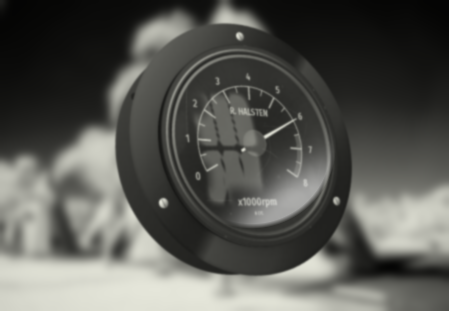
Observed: 6000 rpm
